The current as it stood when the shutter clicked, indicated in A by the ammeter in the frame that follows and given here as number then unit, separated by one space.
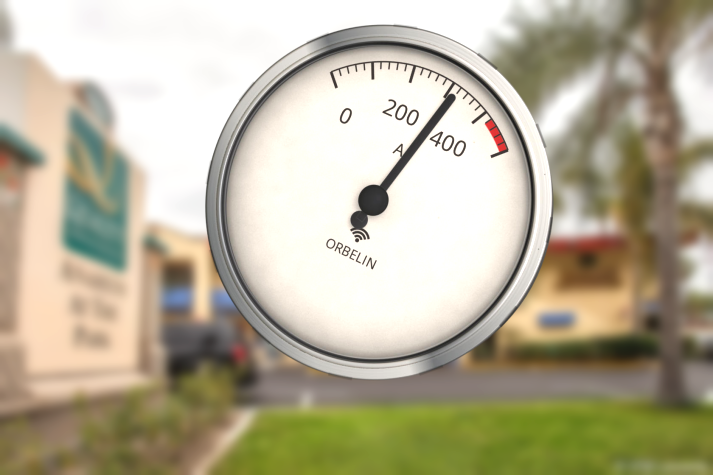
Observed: 320 A
